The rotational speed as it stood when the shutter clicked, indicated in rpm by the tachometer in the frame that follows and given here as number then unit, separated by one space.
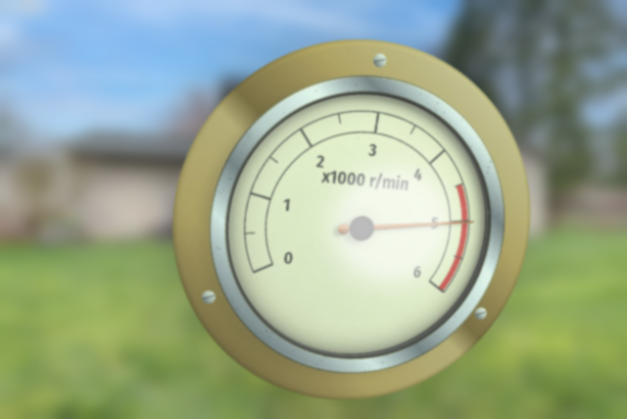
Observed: 5000 rpm
